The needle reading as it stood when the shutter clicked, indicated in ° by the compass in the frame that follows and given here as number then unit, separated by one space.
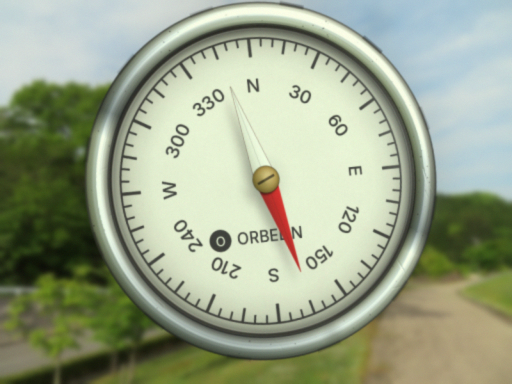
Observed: 165 °
